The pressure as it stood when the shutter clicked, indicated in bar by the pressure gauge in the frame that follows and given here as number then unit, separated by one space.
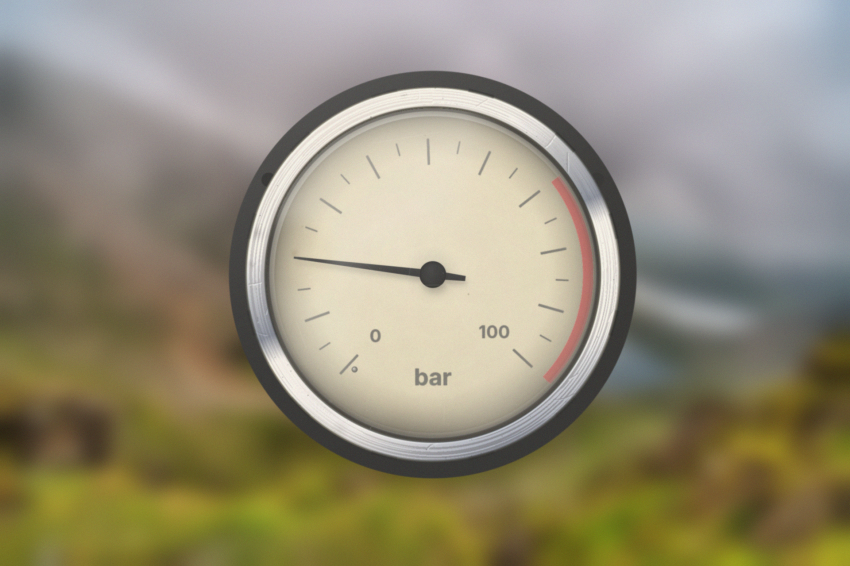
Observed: 20 bar
